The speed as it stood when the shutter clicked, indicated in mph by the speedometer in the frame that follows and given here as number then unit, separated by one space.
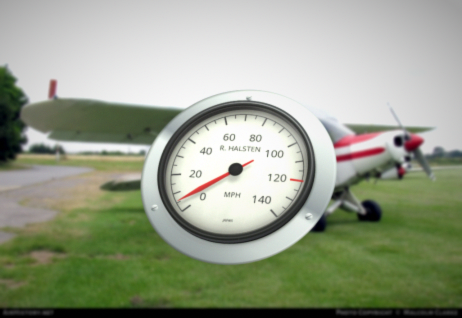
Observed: 5 mph
